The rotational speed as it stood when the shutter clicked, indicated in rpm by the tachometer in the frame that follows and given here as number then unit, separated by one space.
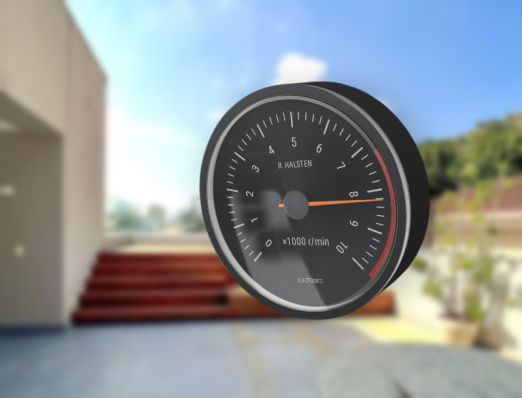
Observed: 8200 rpm
